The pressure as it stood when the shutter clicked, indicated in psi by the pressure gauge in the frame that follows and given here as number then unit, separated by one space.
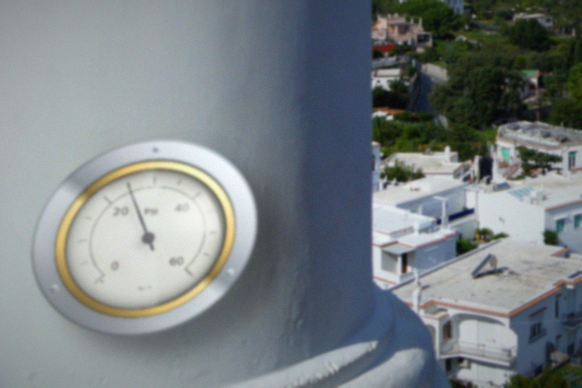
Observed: 25 psi
